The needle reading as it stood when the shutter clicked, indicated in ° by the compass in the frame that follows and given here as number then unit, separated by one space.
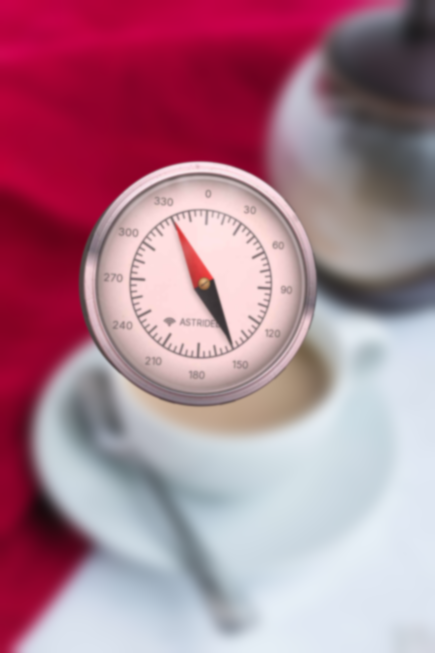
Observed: 330 °
